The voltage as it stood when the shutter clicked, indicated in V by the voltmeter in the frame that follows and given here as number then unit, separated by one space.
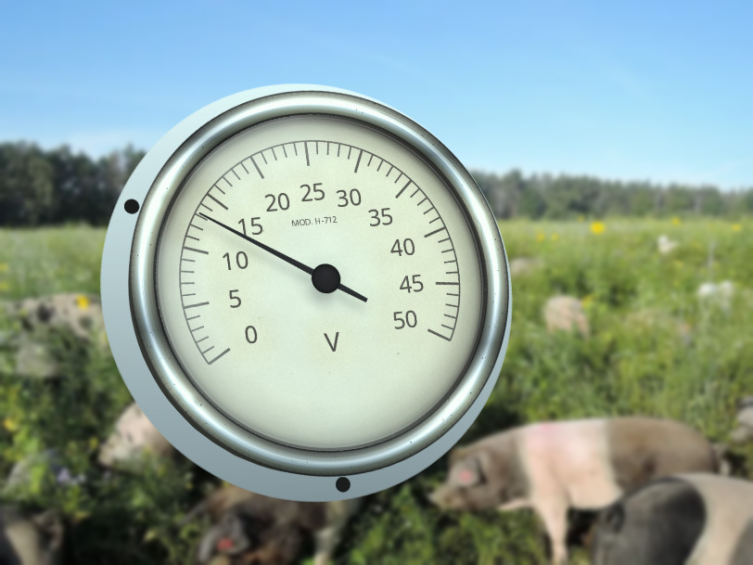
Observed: 13 V
